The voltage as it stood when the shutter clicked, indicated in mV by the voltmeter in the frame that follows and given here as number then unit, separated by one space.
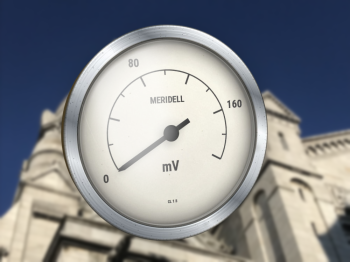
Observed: 0 mV
